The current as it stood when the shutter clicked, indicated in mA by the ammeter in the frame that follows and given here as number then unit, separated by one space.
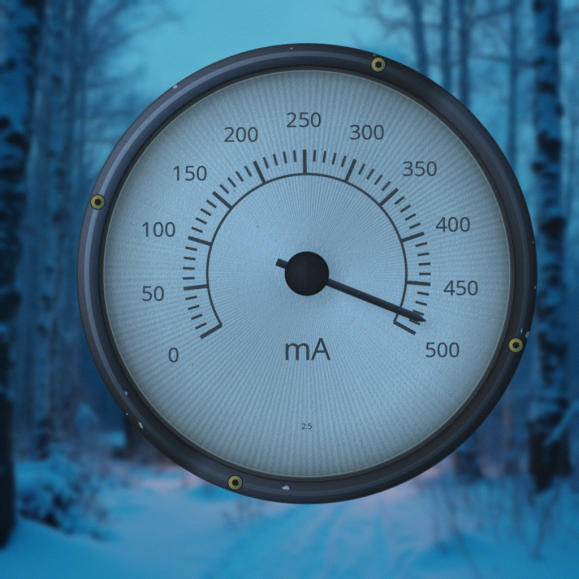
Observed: 485 mA
